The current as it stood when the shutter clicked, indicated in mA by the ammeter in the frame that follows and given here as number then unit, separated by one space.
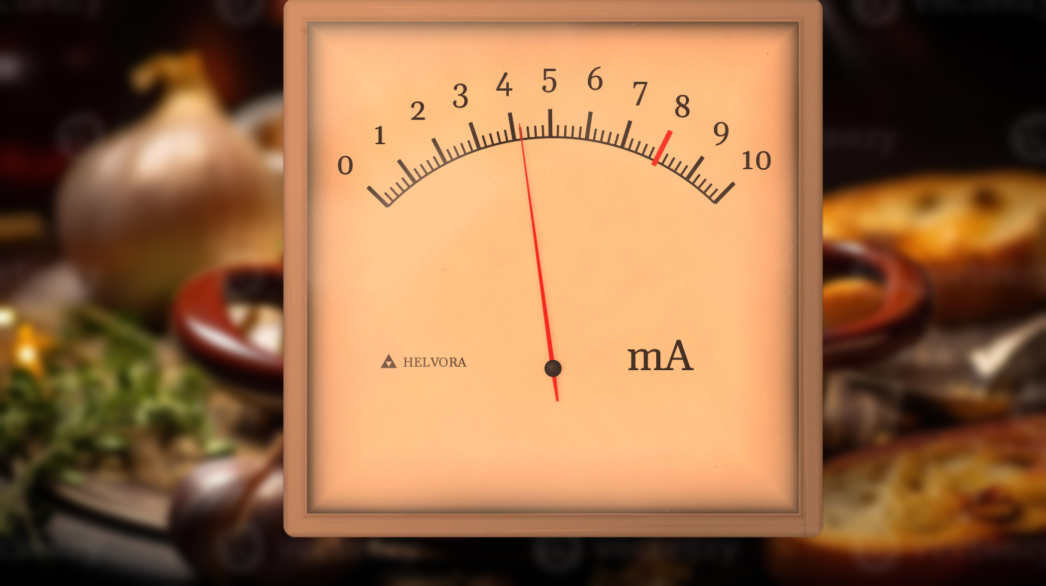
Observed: 4.2 mA
